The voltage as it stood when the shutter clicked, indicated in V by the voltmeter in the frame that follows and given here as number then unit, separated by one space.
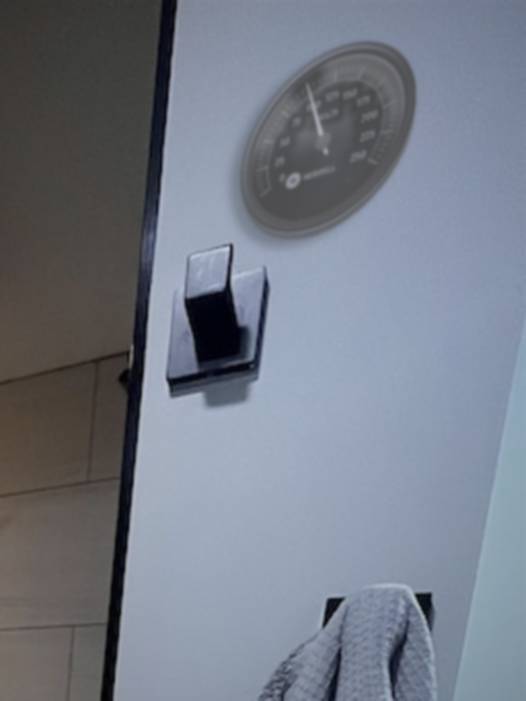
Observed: 100 V
